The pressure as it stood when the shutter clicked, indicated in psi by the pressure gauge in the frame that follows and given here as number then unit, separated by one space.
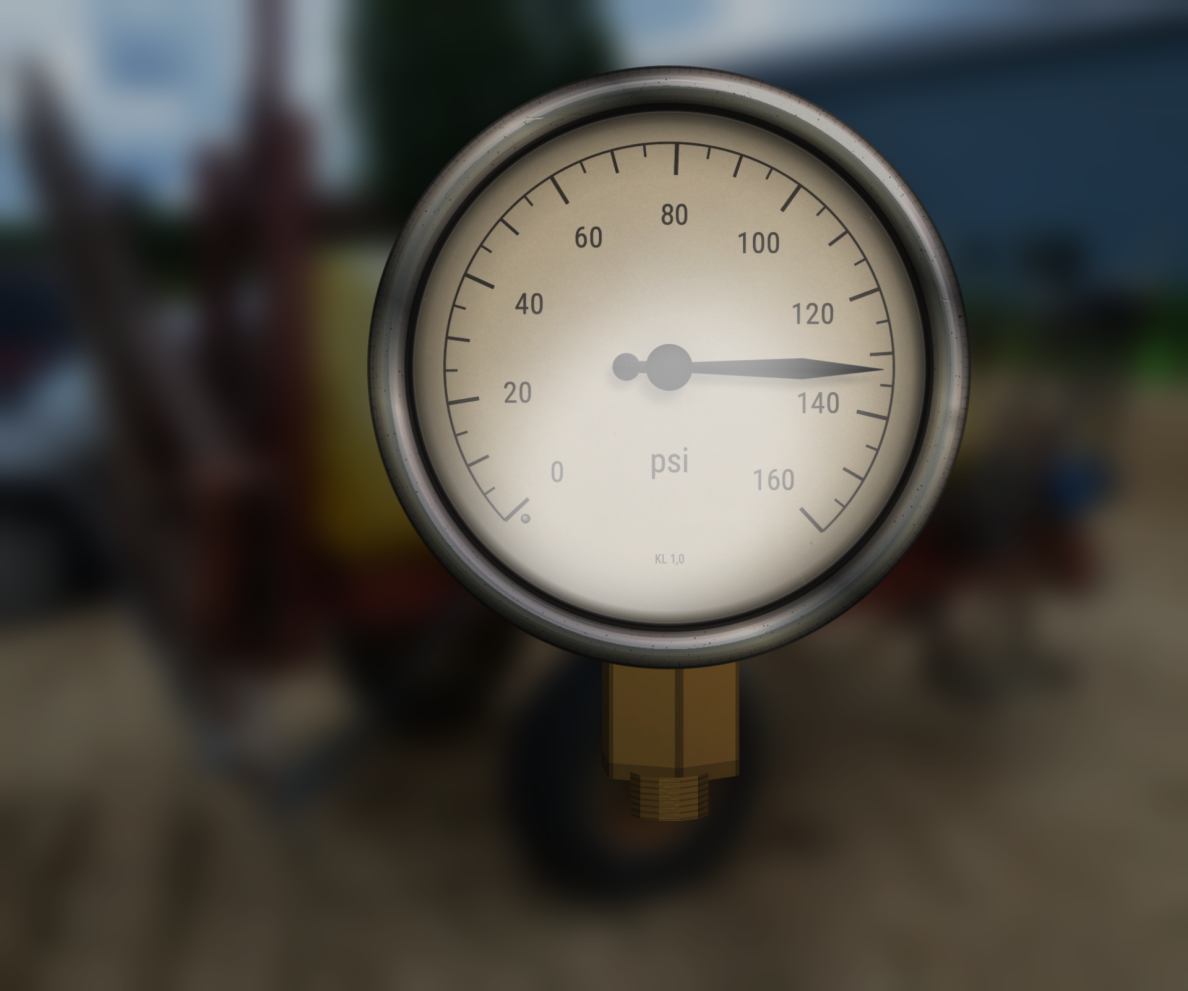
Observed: 132.5 psi
